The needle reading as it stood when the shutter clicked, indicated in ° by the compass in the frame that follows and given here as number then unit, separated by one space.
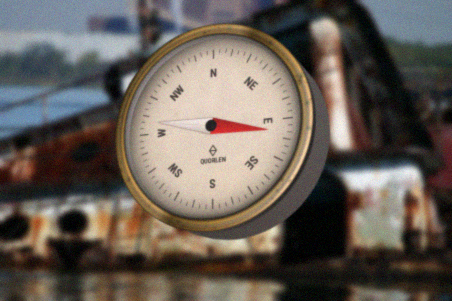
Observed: 100 °
